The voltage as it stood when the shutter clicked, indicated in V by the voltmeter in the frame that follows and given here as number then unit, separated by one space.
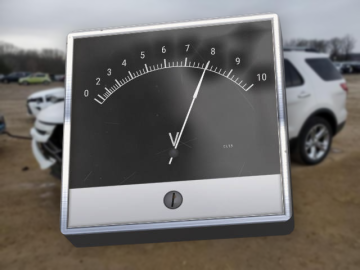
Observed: 8 V
